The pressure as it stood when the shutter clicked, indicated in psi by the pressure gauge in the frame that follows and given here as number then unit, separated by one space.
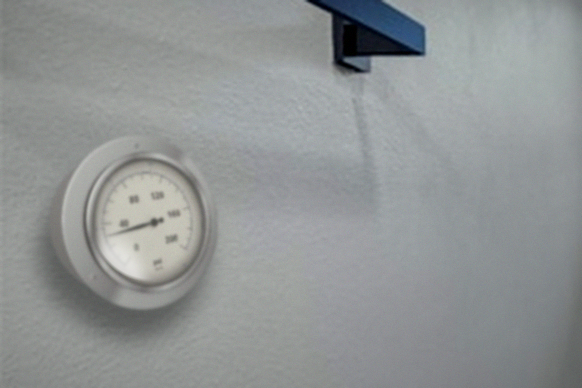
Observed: 30 psi
